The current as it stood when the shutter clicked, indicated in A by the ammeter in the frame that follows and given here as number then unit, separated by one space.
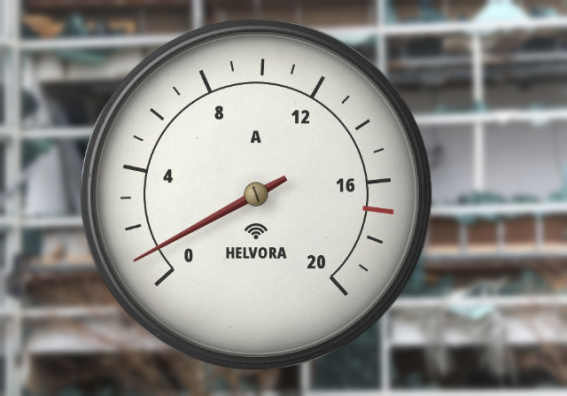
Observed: 1 A
